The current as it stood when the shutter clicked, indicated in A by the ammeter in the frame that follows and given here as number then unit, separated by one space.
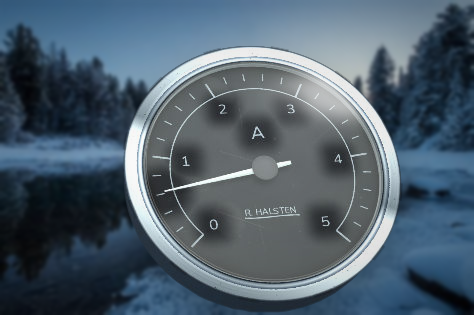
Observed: 0.6 A
